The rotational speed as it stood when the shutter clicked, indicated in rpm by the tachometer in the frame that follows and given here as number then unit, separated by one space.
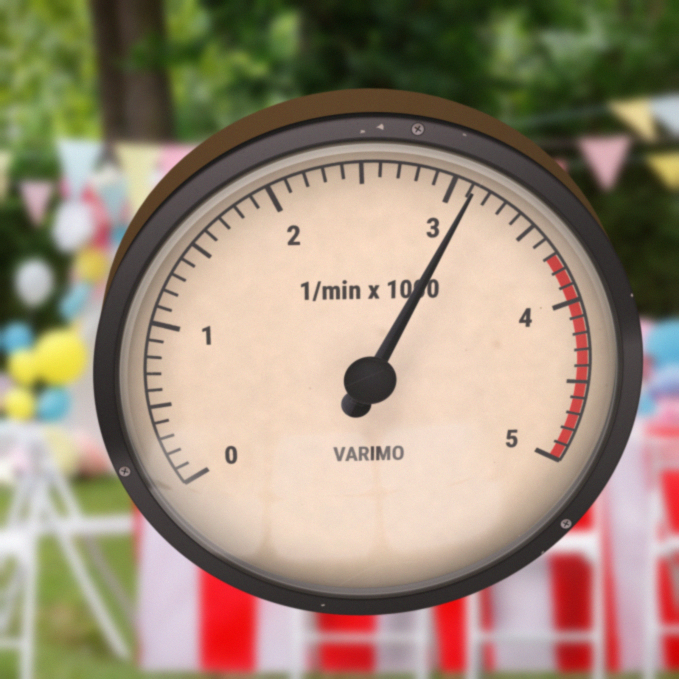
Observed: 3100 rpm
